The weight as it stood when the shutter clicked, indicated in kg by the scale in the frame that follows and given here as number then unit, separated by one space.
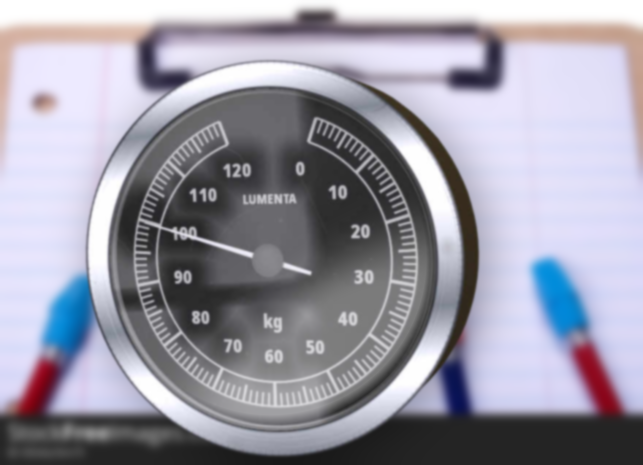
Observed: 100 kg
